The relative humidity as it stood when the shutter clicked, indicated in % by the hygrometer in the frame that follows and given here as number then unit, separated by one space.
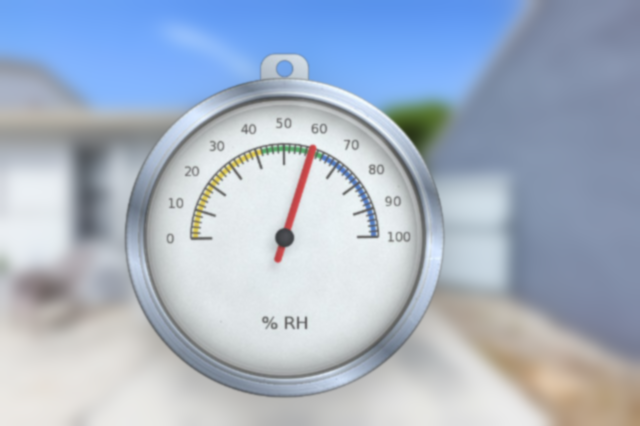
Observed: 60 %
